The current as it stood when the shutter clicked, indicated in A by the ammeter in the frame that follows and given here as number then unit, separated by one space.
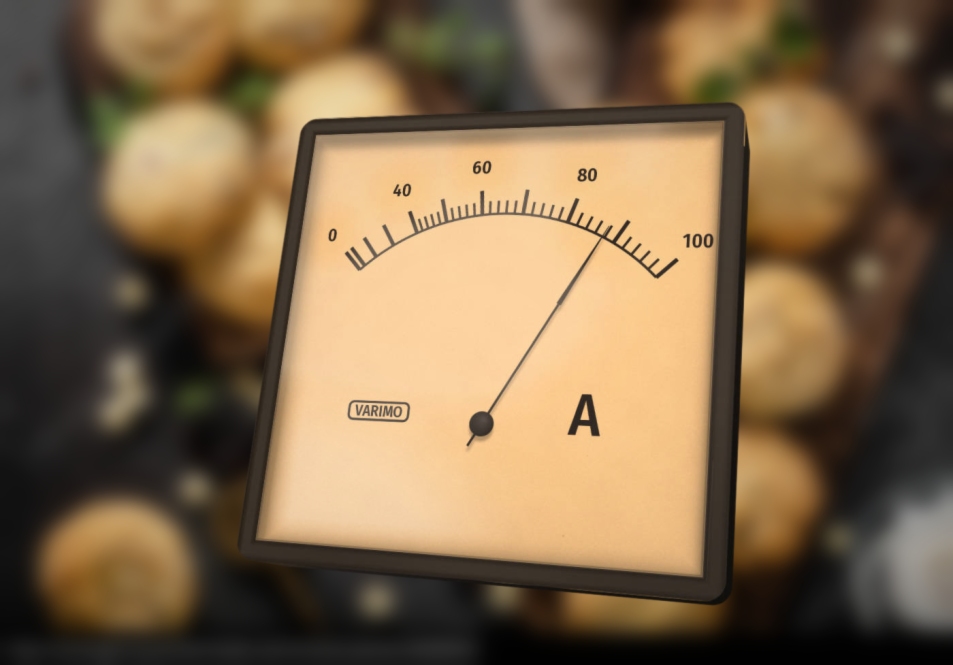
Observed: 88 A
